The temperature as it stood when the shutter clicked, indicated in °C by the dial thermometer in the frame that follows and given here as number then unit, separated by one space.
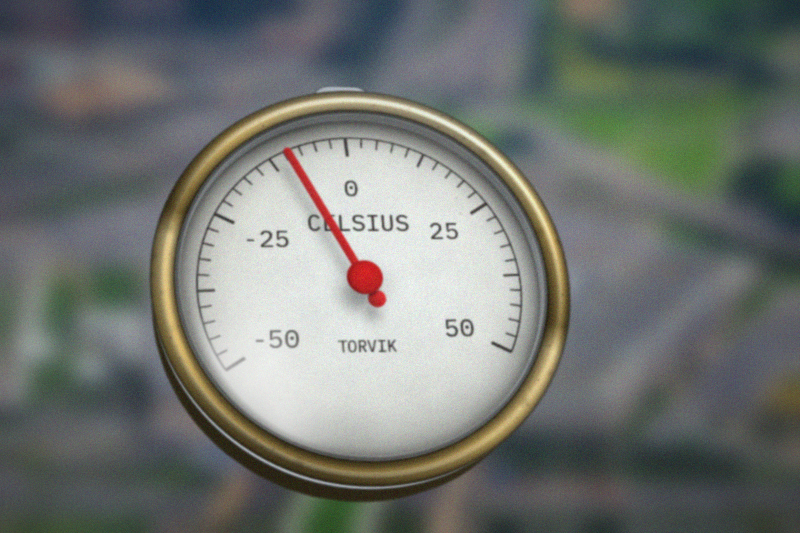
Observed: -10 °C
